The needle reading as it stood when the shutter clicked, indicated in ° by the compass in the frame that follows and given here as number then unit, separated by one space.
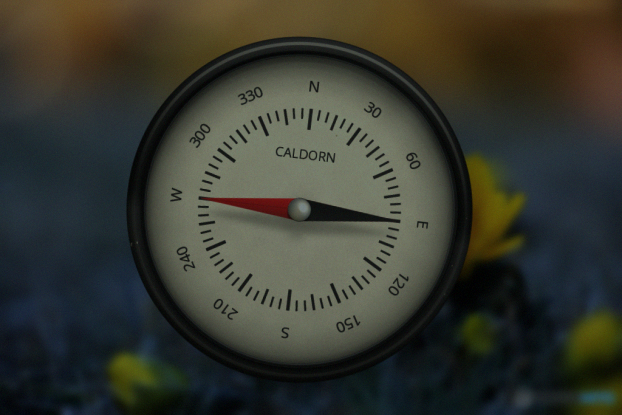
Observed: 270 °
